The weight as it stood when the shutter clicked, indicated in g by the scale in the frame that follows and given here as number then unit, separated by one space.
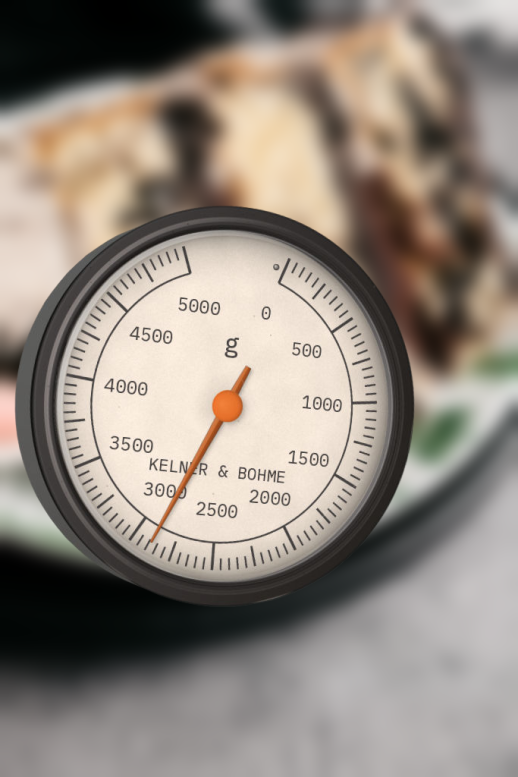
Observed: 2900 g
